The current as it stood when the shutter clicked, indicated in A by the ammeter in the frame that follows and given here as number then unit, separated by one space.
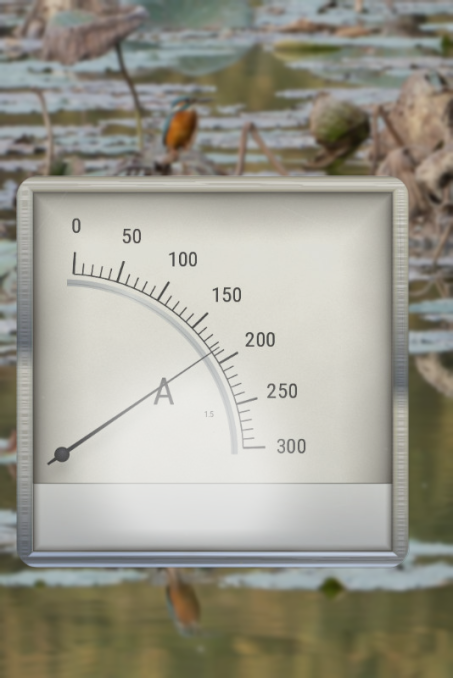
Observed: 185 A
